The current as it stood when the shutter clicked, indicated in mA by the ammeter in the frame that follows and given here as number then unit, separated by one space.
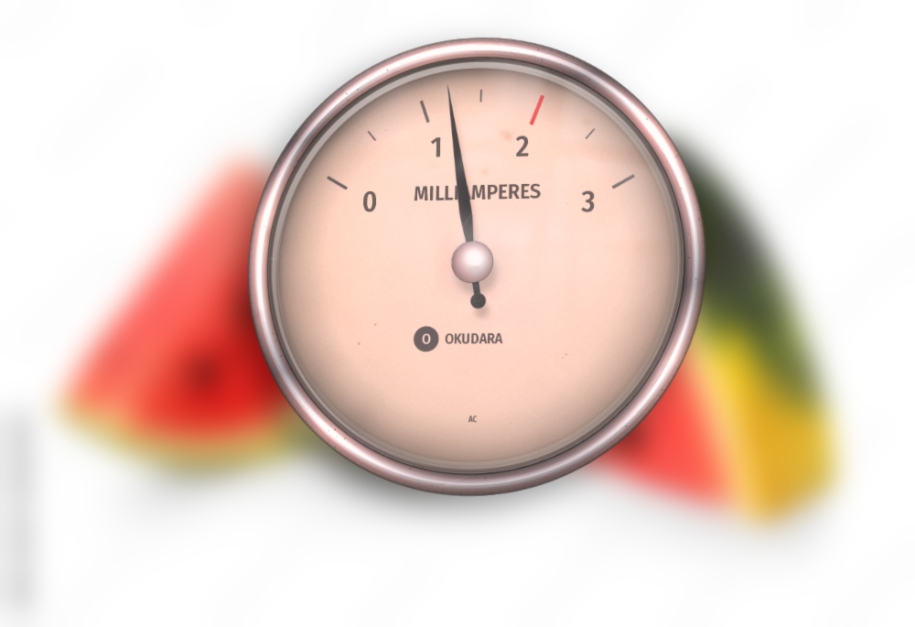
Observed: 1.25 mA
